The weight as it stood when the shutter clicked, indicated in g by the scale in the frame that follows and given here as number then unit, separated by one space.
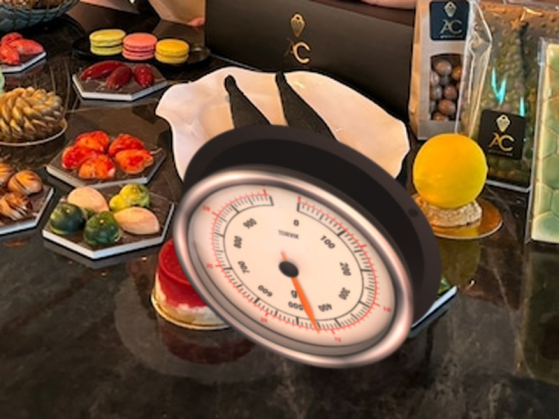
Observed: 450 g
